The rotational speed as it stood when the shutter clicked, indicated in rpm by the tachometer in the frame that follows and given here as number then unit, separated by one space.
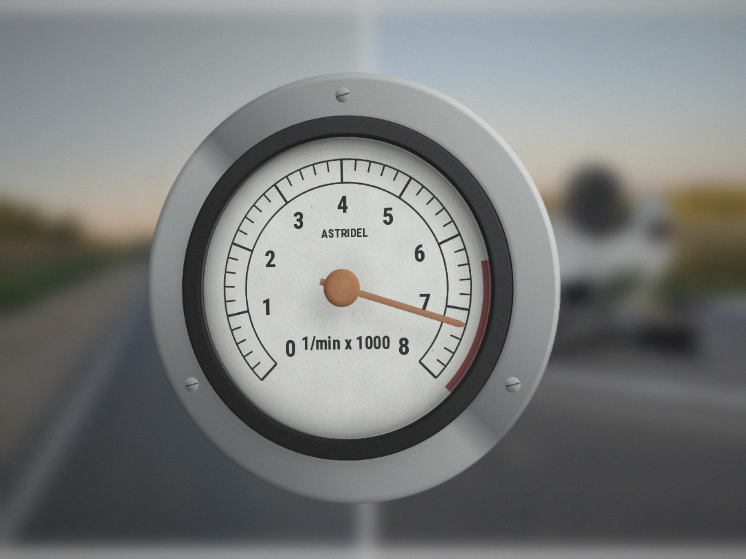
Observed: 7200 rpm
